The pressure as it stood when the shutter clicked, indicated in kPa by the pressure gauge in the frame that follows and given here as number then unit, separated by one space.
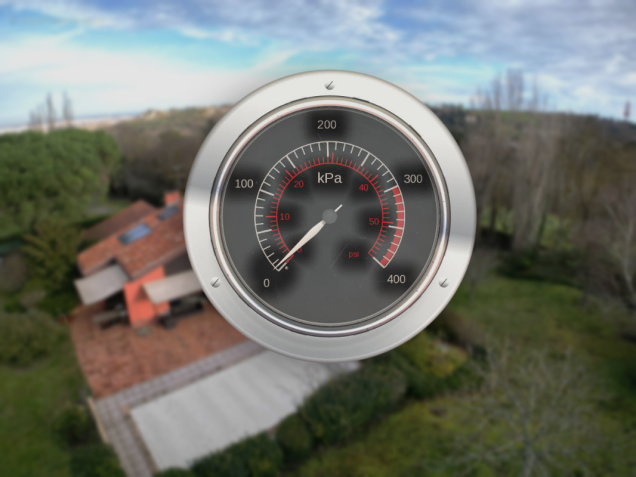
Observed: 5 kPa
